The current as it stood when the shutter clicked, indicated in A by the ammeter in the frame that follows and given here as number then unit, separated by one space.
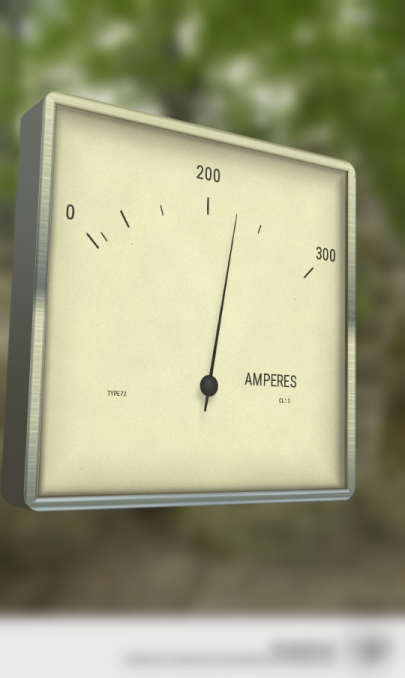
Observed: 225 A
